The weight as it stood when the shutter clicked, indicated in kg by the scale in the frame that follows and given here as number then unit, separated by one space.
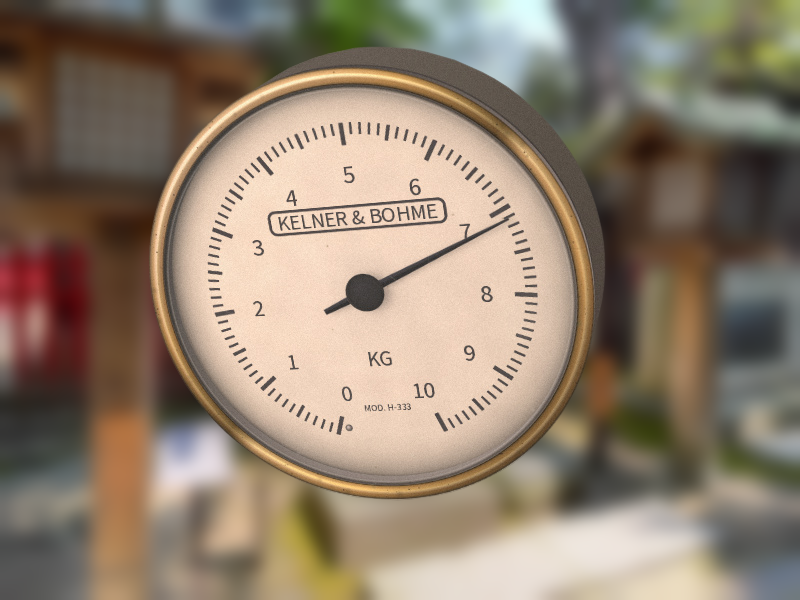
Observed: 7.1 kg
